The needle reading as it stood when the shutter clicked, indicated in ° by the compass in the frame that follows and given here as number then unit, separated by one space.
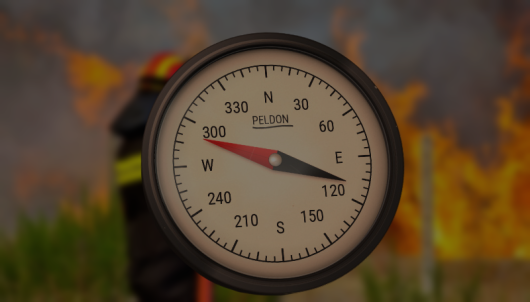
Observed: 290 °
